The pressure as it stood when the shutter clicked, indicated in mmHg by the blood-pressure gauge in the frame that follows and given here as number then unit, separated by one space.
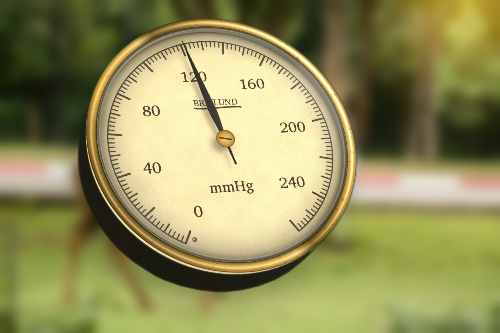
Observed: 120 mmHg
